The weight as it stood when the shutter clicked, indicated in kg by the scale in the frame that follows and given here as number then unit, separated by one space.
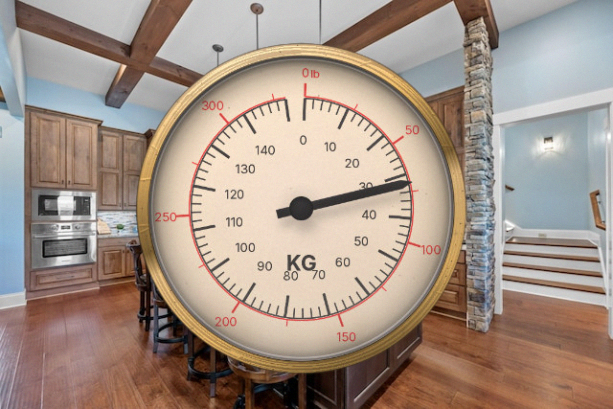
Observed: 32 kg
